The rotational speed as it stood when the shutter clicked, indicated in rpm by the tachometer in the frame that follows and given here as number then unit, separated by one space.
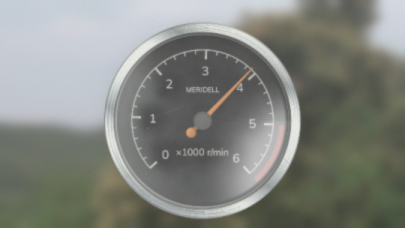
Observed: 3900 rpm
